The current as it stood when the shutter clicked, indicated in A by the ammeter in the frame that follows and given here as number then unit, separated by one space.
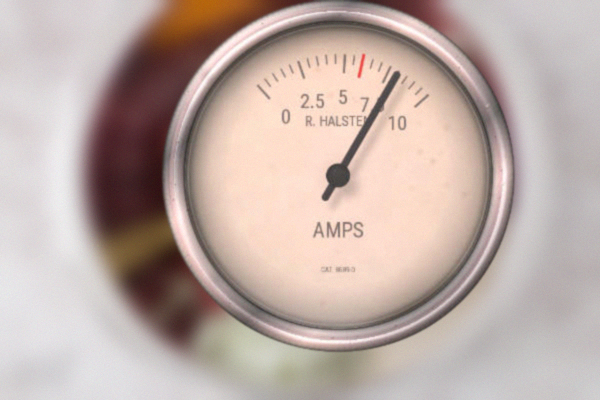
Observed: 8 A
